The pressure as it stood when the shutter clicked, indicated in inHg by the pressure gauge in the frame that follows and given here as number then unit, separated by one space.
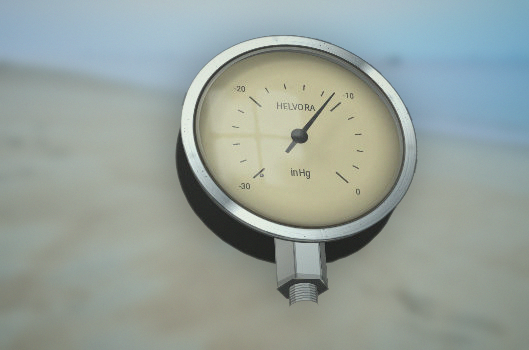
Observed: -11 inHg
